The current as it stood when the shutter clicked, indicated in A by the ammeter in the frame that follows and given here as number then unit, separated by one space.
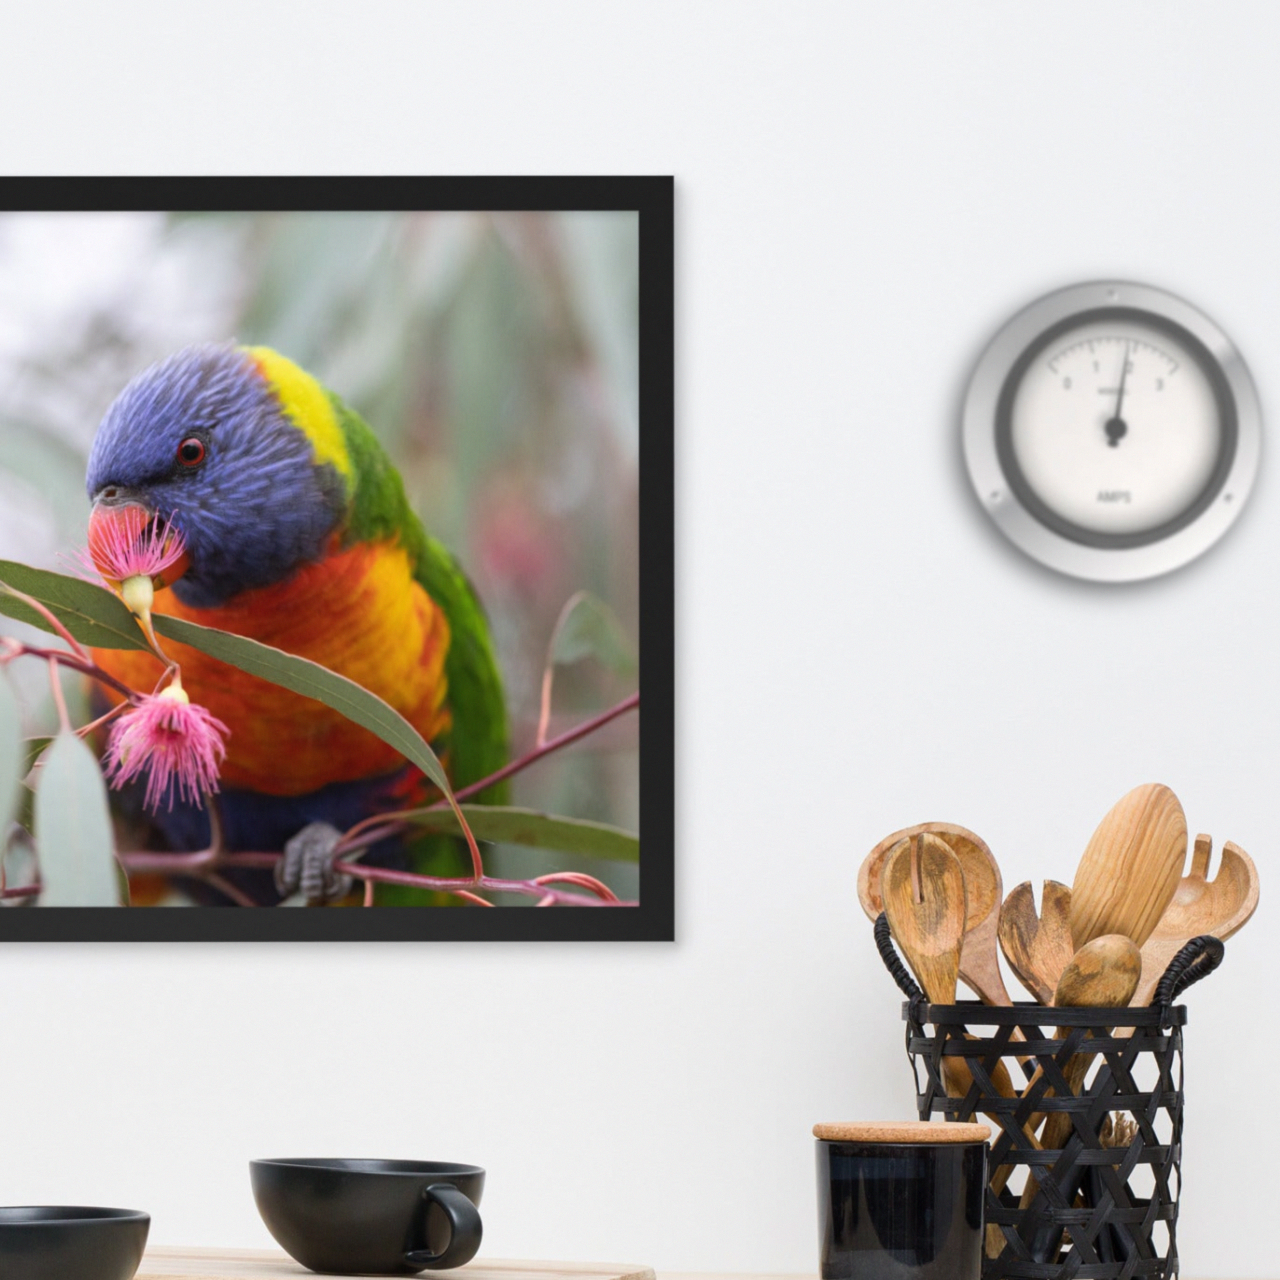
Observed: 1.8 A
